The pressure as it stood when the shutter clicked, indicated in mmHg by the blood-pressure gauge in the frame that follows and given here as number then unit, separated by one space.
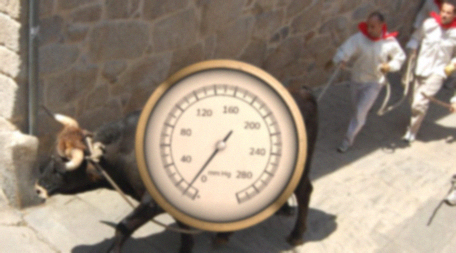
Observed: 10 mmHg
